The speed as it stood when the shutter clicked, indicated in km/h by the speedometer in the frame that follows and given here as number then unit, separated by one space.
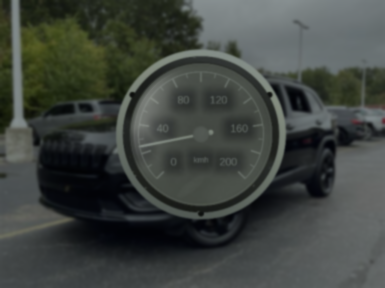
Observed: 25 km/h
